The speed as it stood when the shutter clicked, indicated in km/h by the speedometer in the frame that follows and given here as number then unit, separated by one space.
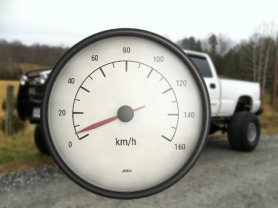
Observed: 5 km/h
